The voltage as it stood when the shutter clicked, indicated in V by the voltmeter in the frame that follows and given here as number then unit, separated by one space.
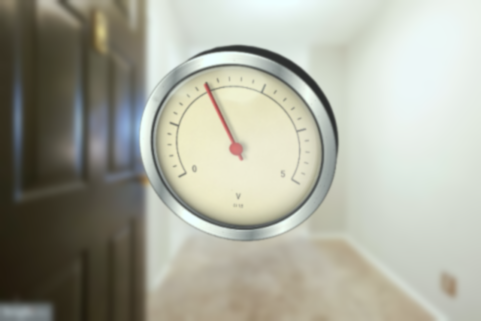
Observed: 2 V
